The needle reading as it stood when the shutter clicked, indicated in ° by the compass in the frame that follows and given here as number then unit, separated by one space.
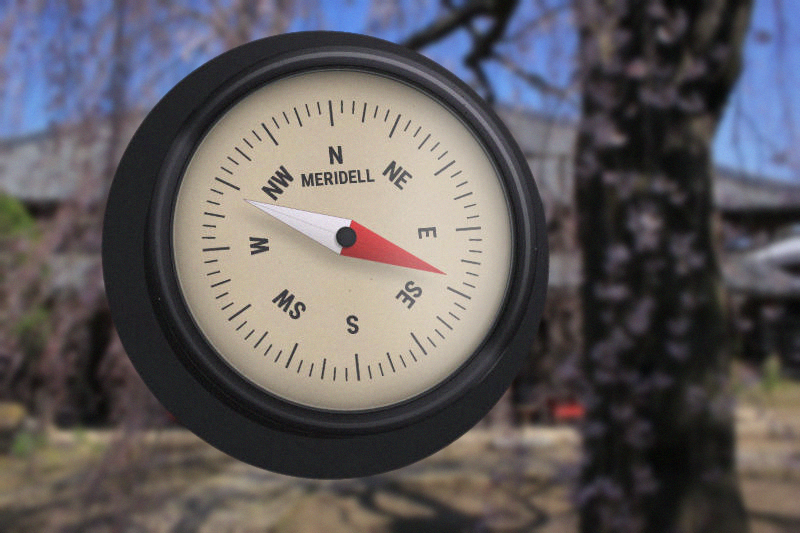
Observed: 115 °
